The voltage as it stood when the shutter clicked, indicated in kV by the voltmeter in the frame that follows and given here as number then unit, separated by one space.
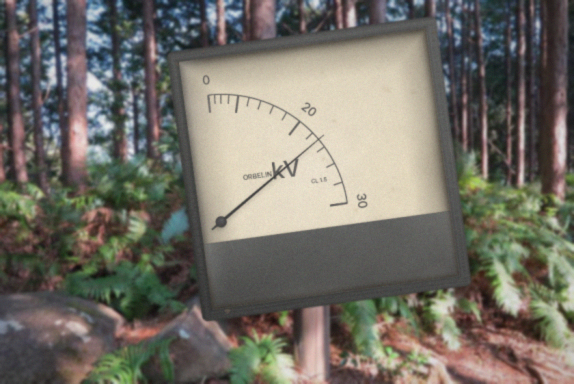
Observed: 23 kV
